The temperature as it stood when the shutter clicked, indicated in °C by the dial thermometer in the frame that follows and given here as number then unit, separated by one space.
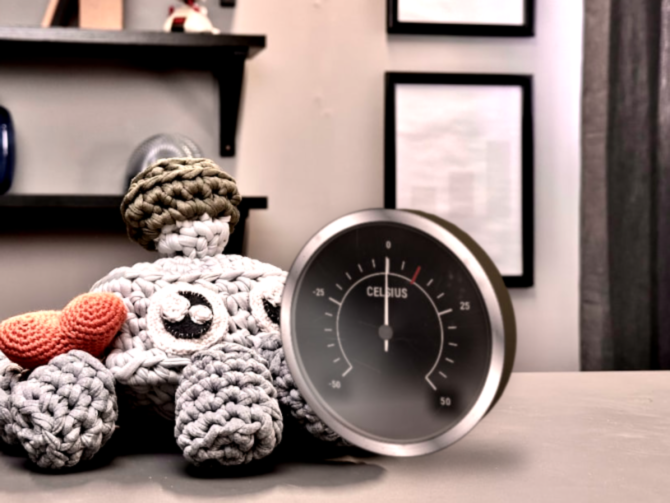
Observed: 0 °C
